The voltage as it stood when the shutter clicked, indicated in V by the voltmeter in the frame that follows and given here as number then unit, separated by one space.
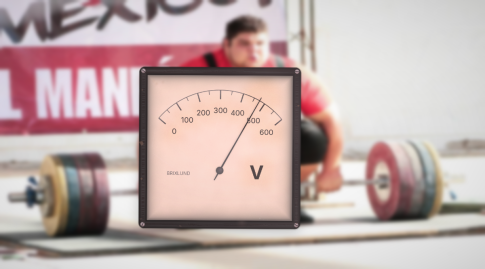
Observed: 475 V
